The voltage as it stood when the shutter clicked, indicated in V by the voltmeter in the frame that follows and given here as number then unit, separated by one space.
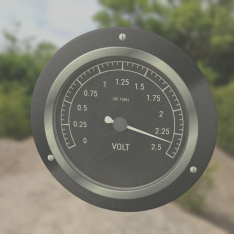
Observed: 2.35 V
